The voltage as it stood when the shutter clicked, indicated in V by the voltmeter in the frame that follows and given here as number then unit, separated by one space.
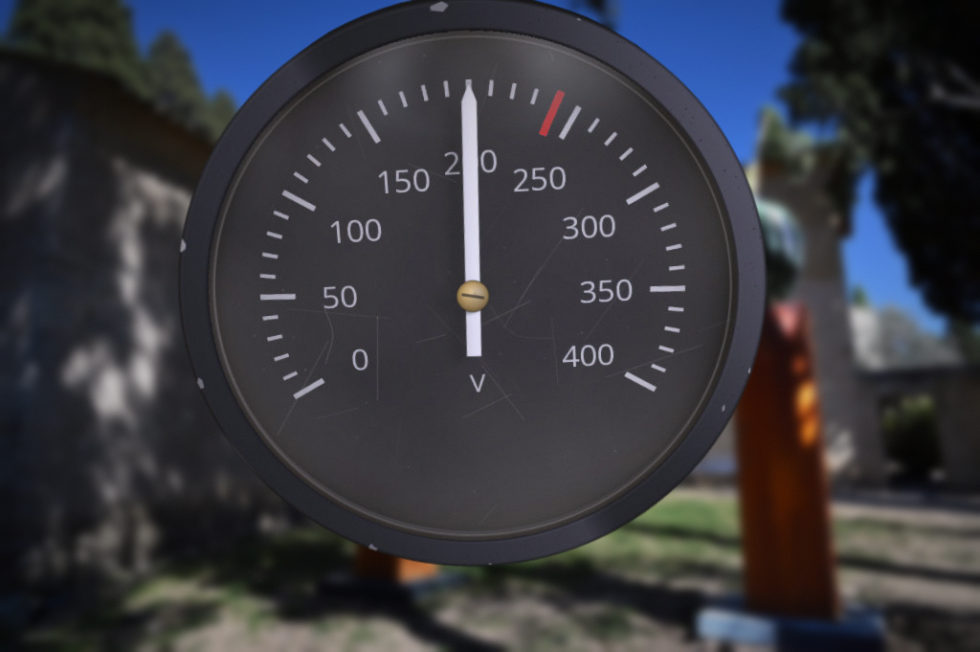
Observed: 200 V
